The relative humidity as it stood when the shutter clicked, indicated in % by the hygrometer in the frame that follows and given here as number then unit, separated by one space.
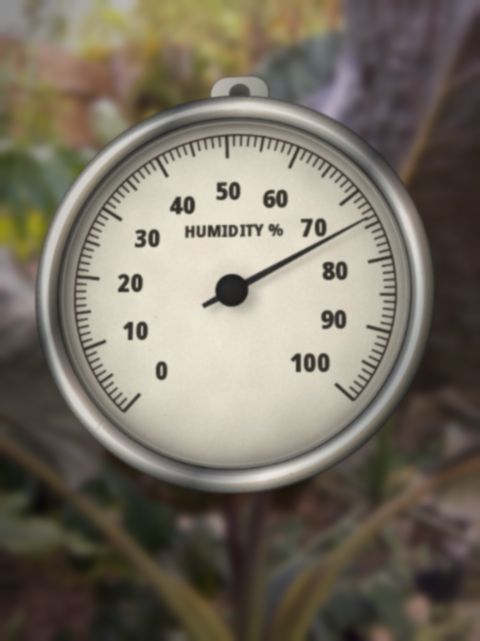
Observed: 74 %
